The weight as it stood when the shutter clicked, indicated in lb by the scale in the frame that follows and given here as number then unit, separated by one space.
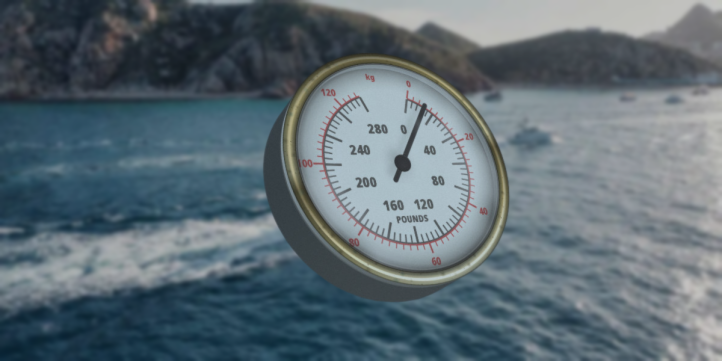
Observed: 12 lb
